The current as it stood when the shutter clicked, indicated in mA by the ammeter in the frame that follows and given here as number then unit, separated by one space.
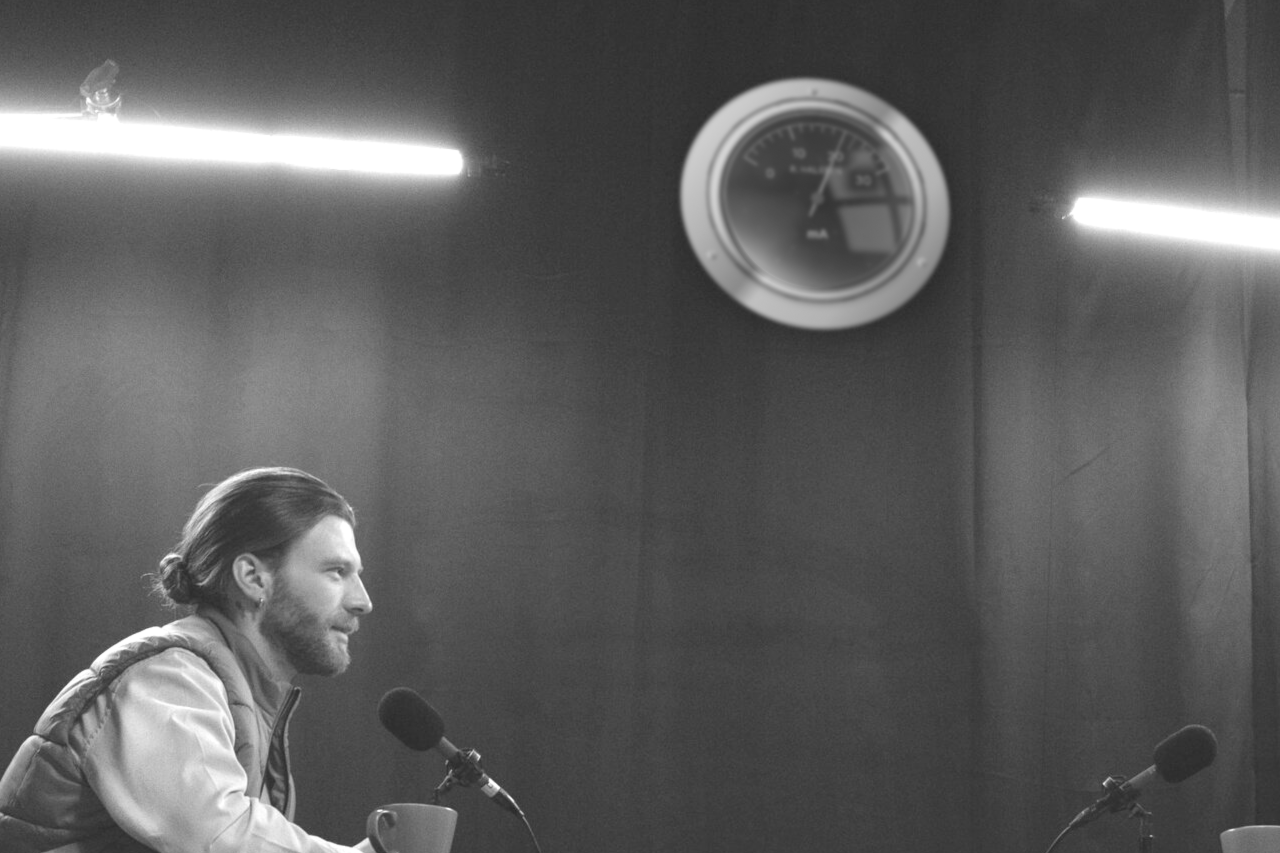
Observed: 20 mA
